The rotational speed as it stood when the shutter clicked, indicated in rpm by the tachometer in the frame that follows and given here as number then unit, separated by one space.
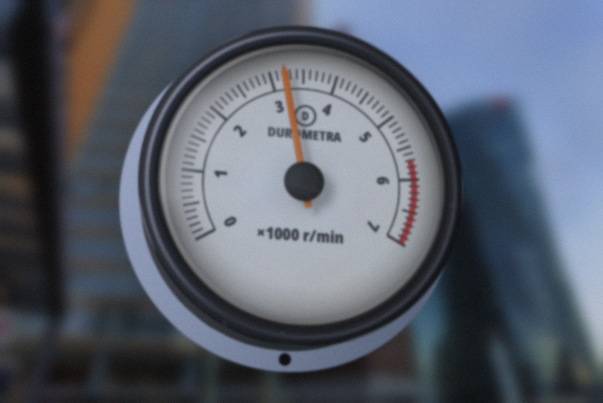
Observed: 3200 rpm
